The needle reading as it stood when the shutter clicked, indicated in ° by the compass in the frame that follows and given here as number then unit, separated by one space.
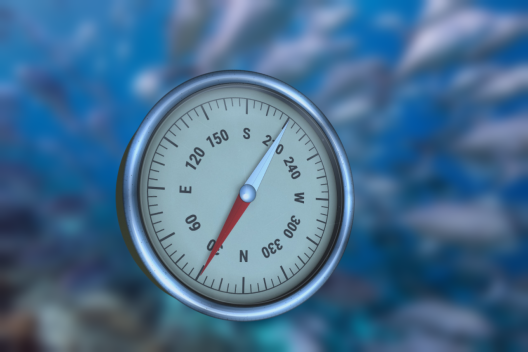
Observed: 30 °
